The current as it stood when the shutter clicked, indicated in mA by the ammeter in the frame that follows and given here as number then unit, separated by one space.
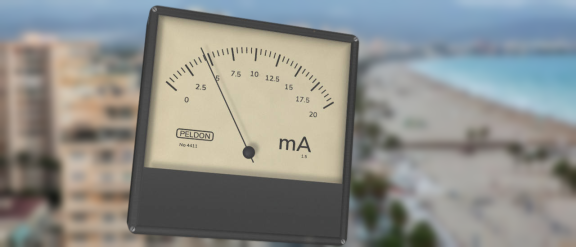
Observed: 4.5 mA
